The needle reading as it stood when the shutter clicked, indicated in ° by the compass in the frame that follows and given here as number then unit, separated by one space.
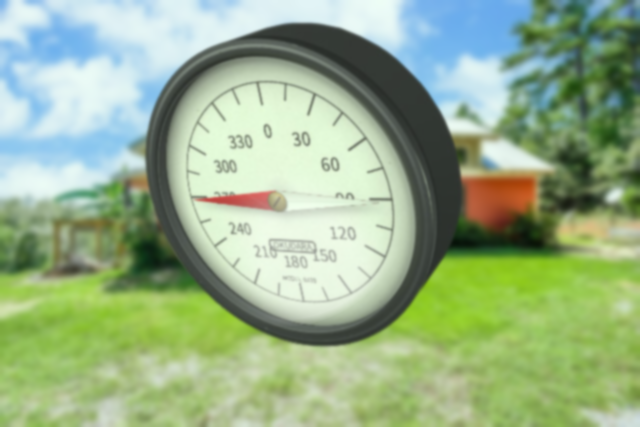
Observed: 270 °
